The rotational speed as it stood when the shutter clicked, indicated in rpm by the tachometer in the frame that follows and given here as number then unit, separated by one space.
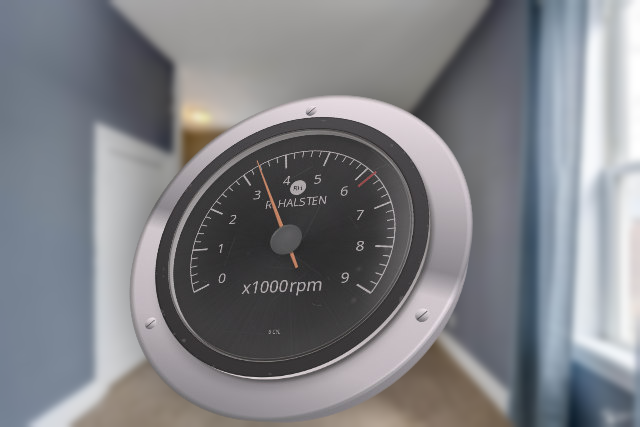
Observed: 3400 rpm
